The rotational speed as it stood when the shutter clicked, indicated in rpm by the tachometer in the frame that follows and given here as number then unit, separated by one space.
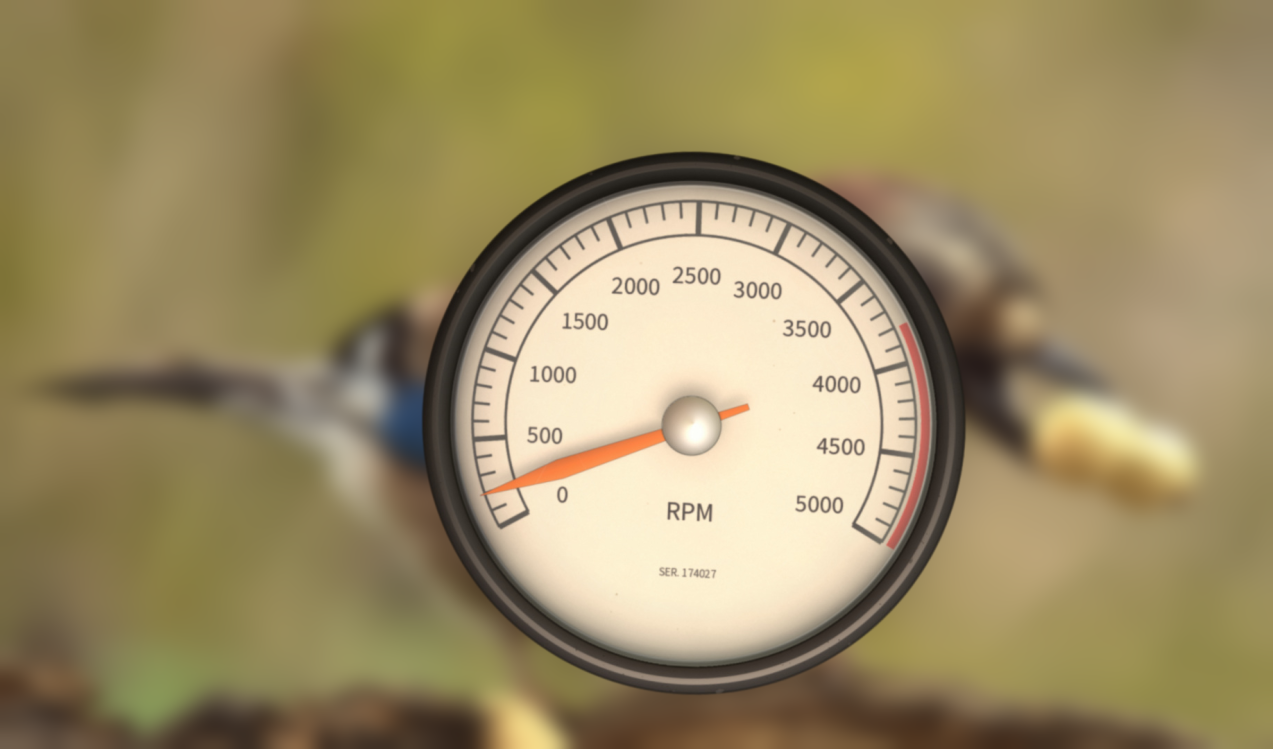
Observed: 200 rpm
